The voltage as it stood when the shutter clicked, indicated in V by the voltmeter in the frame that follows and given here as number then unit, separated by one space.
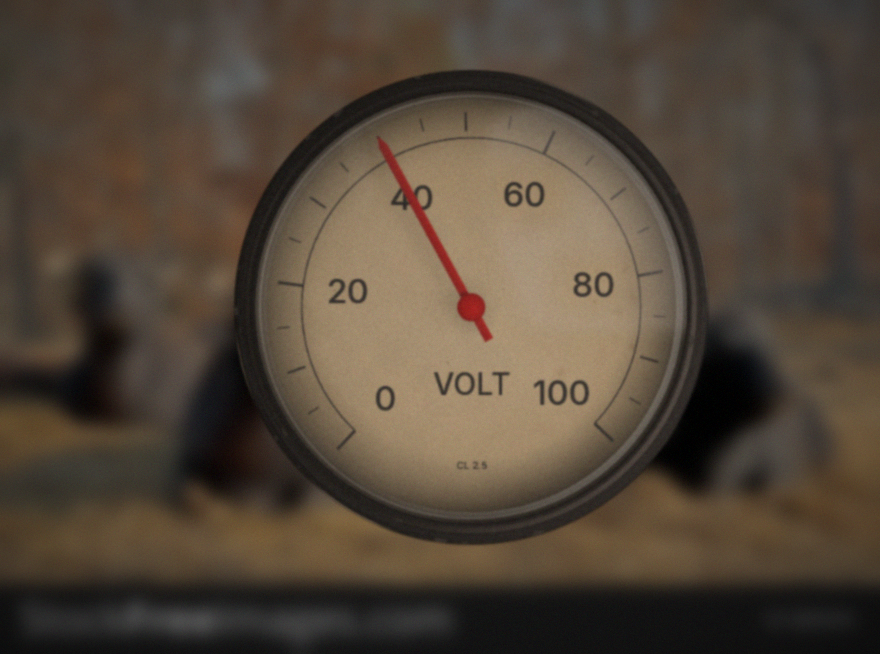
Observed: 40 V
